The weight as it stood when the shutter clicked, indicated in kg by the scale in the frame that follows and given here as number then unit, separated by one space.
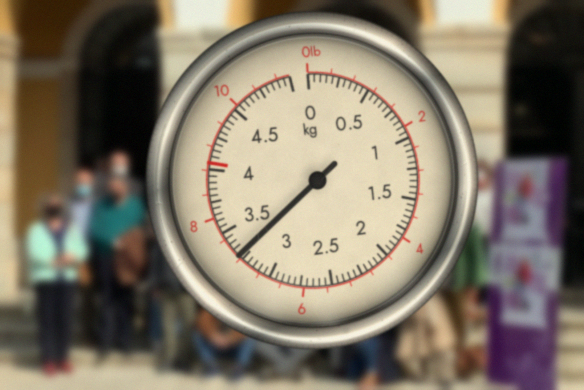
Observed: 3.3 kg
